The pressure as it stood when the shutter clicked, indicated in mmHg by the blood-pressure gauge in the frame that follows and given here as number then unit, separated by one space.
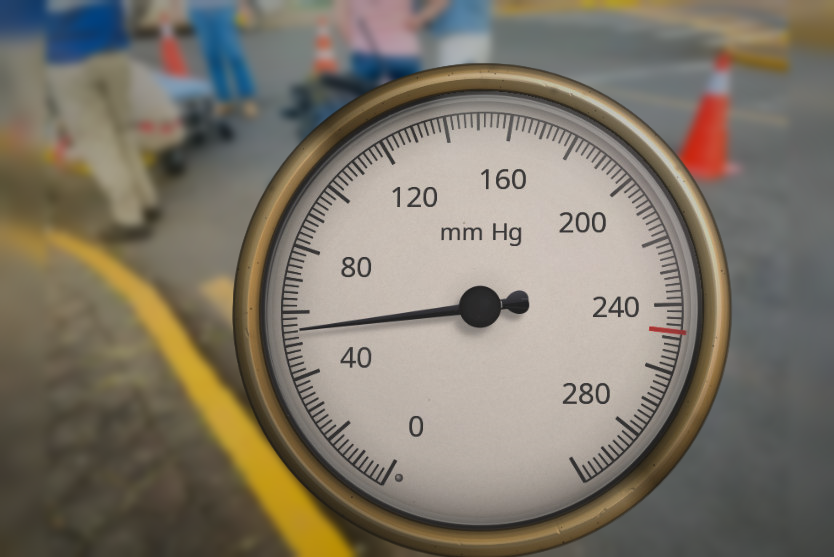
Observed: 54 mmHg
